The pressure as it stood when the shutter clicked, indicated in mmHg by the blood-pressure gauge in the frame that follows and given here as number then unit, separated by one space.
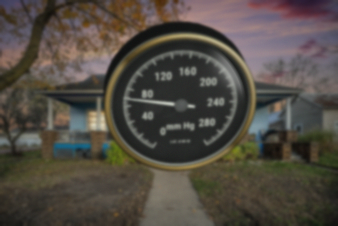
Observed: 70 mmHg
